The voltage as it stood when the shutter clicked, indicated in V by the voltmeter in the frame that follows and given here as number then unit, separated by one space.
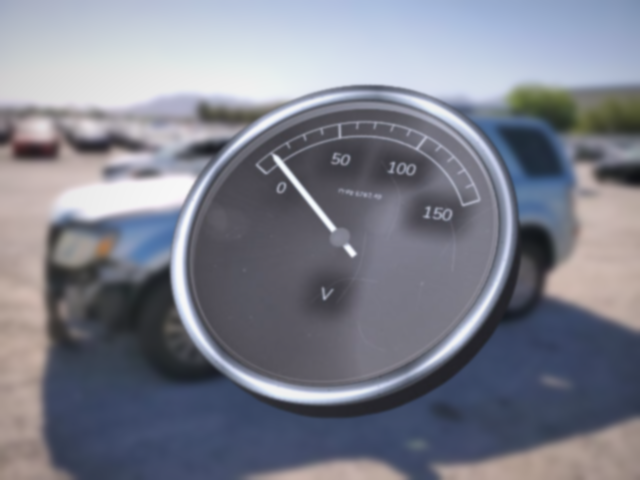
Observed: 10 V
